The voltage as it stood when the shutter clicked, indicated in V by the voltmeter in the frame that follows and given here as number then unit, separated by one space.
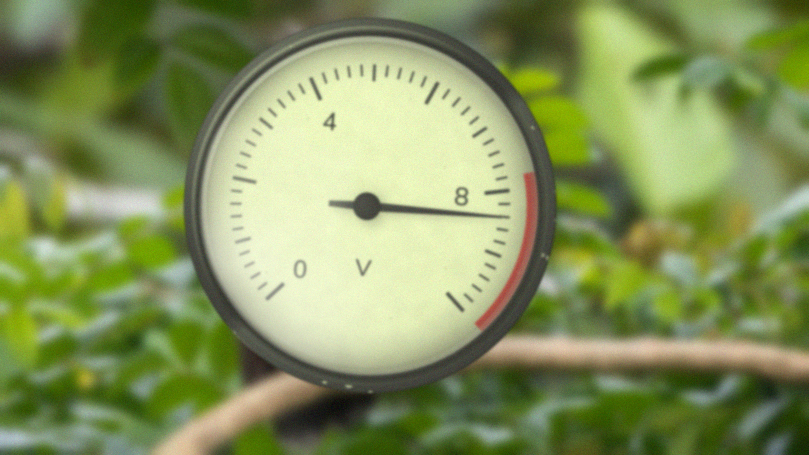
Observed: 8.4 V
